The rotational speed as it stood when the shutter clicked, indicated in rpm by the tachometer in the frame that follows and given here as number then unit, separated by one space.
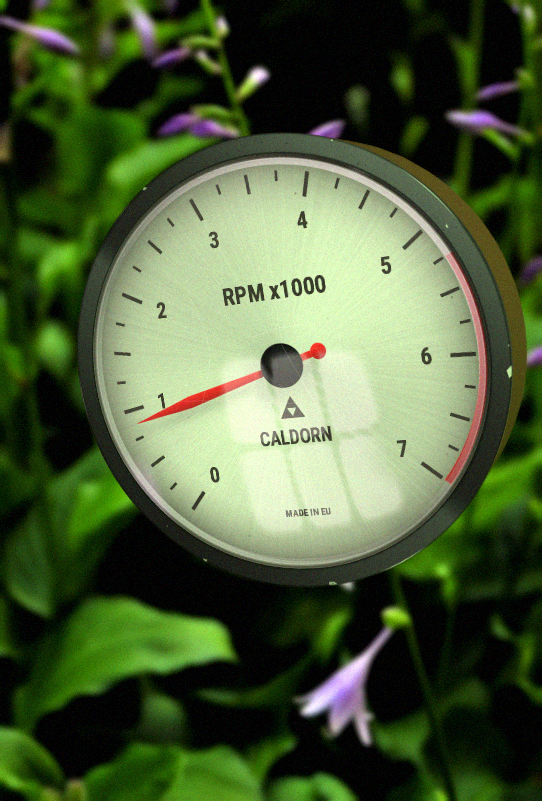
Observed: 875 rpm
